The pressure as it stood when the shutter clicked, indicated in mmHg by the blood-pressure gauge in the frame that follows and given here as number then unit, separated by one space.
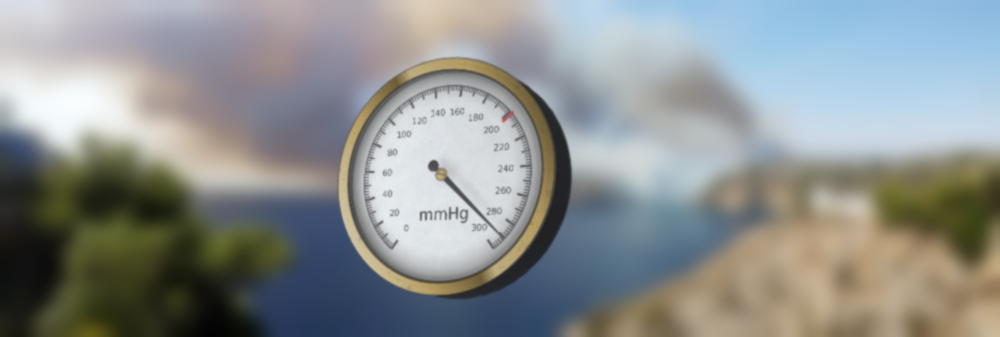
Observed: 290 mmHg
